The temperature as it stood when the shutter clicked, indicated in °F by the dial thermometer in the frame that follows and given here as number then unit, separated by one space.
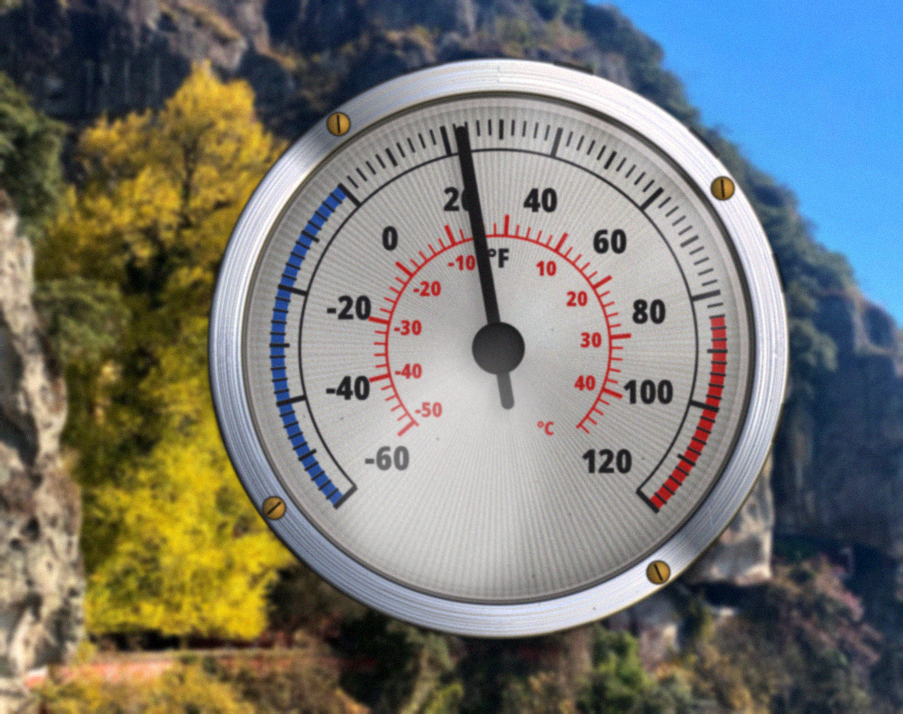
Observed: 23 °F
